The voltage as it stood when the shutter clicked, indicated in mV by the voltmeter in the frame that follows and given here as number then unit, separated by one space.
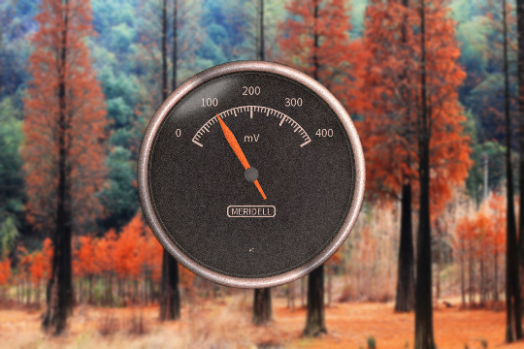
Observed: 100 mV
